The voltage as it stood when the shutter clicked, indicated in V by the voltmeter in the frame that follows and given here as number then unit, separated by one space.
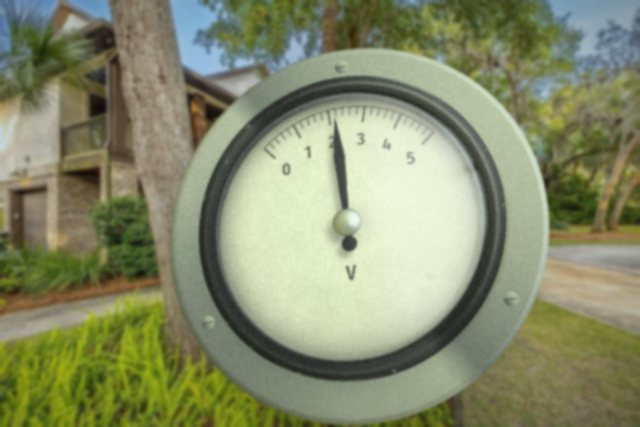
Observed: 2.2 V
